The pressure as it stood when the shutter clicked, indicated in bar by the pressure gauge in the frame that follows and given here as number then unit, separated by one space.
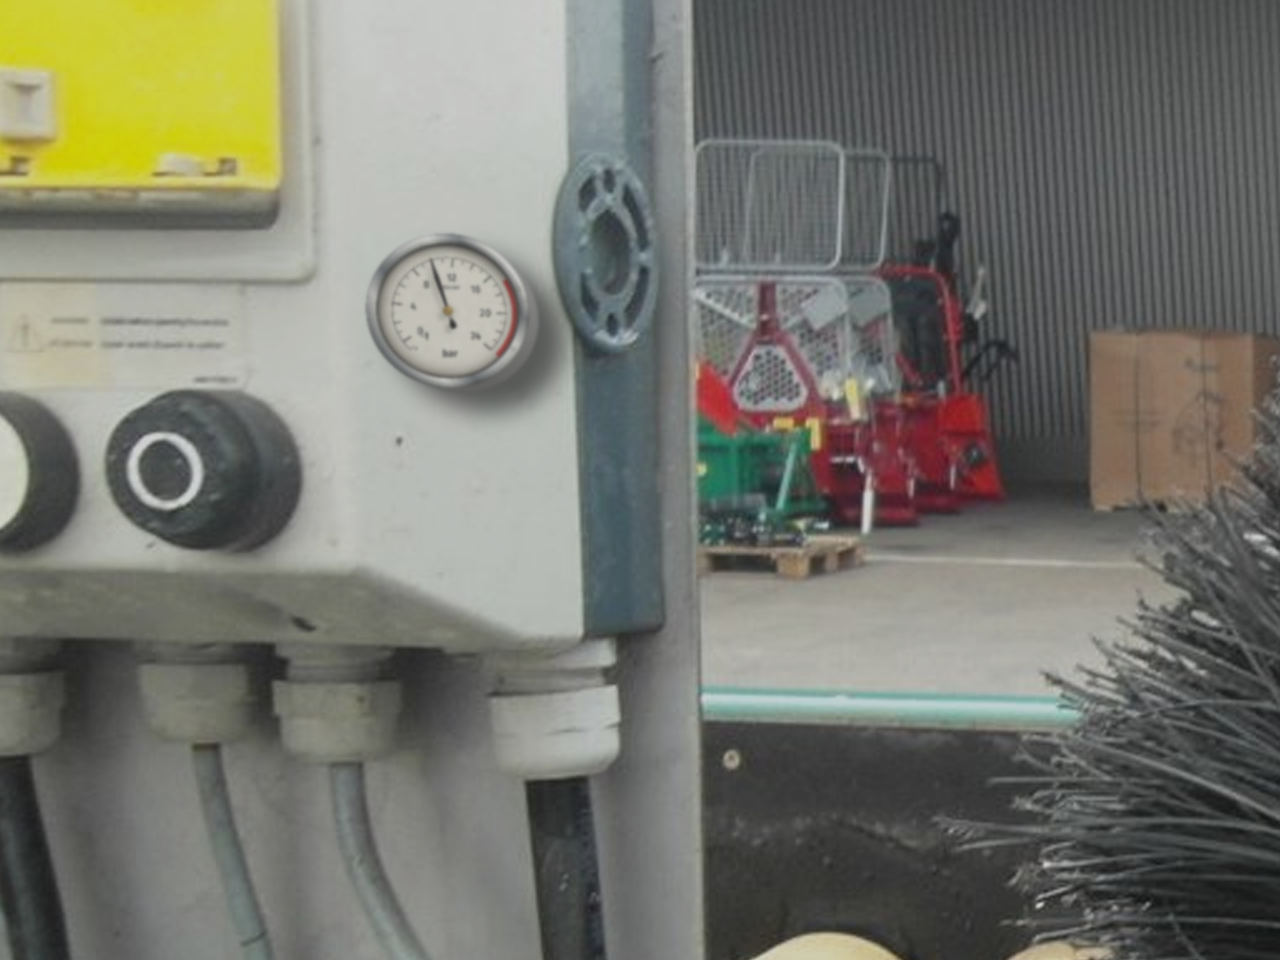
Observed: 10 bar
